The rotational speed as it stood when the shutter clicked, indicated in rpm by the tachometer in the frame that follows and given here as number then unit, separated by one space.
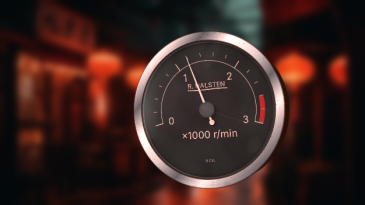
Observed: 1200 rpm
